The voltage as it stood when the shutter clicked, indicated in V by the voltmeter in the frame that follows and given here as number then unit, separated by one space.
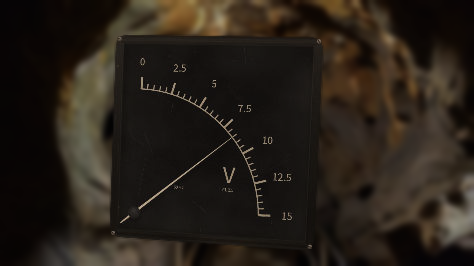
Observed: 8.5 V
